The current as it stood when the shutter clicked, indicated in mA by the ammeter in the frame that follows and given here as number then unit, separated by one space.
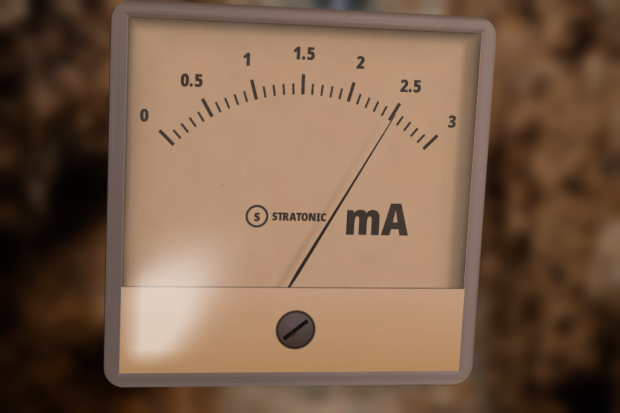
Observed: 2.5 mA
